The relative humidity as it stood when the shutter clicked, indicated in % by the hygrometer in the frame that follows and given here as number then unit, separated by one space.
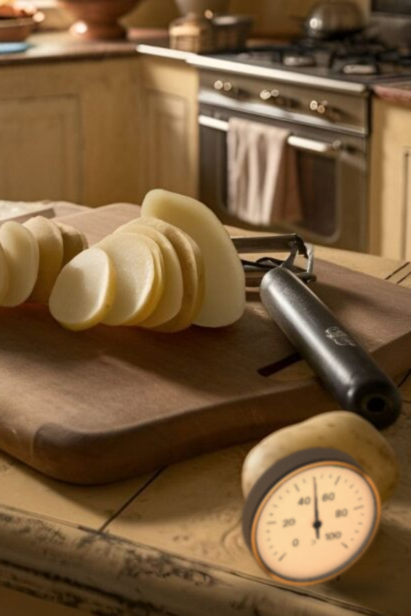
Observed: 48 %
